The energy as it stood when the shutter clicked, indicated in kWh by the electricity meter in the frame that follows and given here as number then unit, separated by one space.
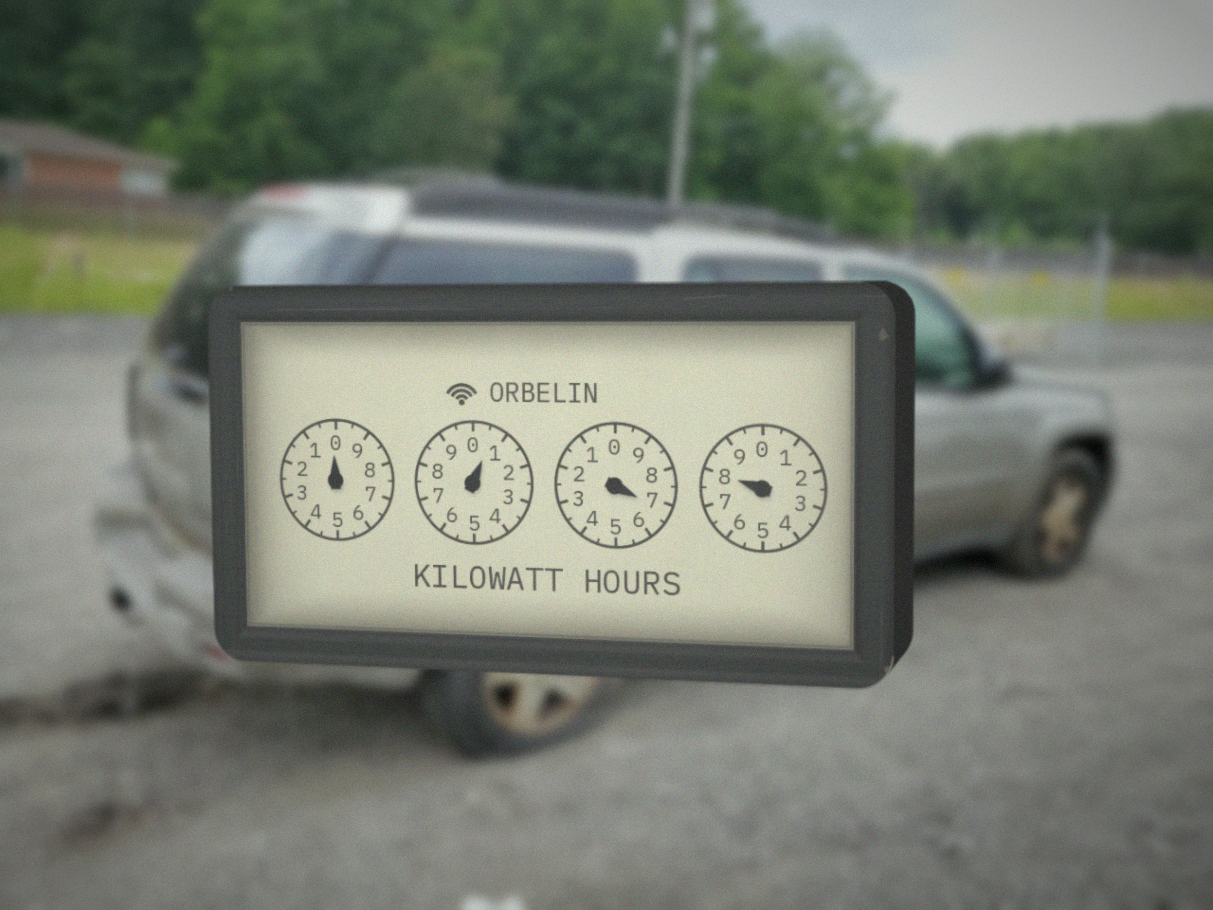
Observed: 68 kWh
